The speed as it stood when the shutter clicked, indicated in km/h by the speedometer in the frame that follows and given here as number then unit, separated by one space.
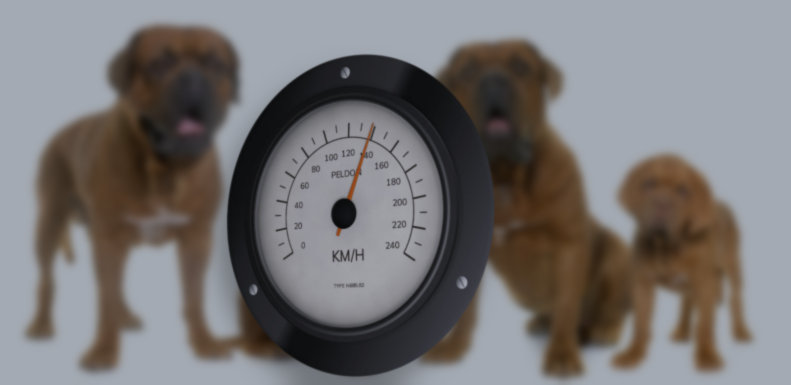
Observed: 140 km/h
